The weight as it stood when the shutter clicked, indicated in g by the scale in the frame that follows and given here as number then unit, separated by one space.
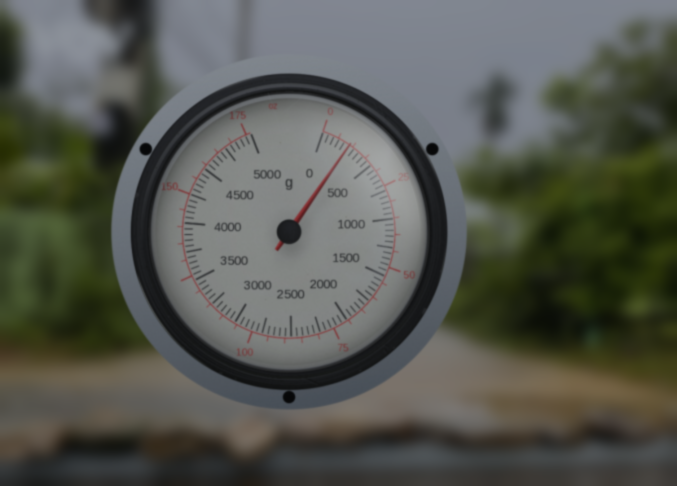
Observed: 250 g
